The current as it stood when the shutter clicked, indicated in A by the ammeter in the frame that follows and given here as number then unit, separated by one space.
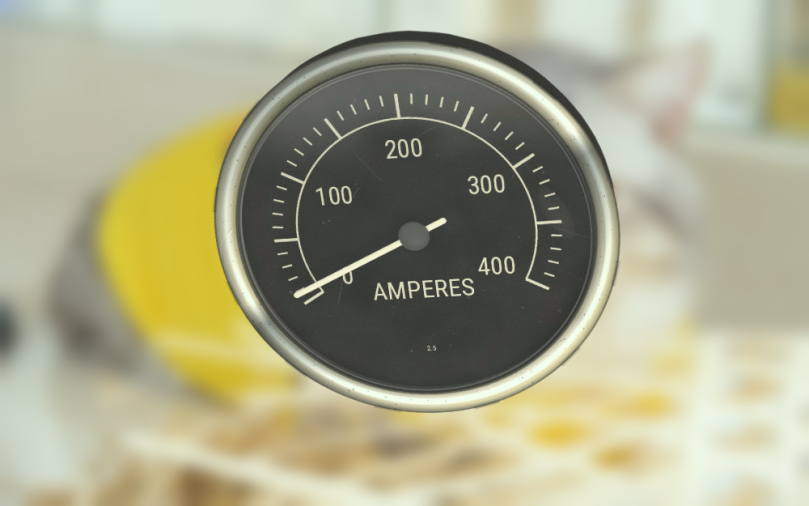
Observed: 10 A
